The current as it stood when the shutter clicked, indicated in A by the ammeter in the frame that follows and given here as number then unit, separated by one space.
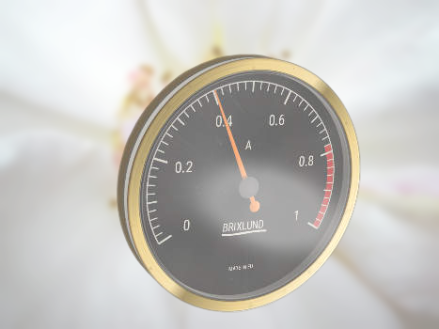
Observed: 0.4 A
